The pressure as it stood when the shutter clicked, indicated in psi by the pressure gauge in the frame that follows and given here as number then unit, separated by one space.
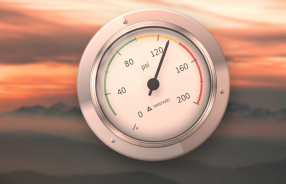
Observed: 130 psi
